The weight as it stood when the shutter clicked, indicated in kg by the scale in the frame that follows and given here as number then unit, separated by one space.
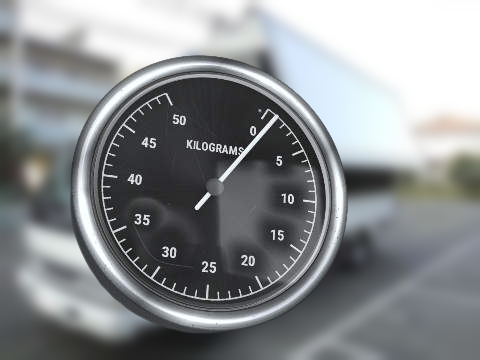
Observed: 1 kg
